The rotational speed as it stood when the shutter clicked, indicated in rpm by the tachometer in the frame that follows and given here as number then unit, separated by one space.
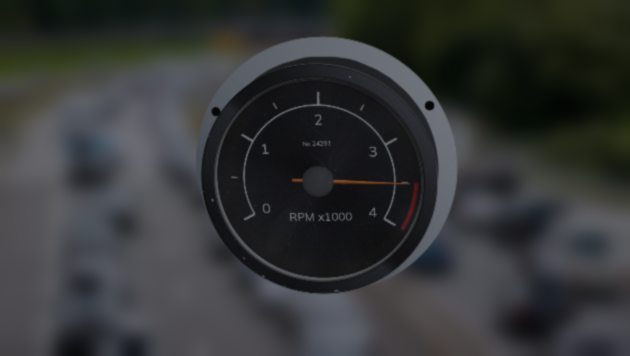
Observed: 3500 rpm
